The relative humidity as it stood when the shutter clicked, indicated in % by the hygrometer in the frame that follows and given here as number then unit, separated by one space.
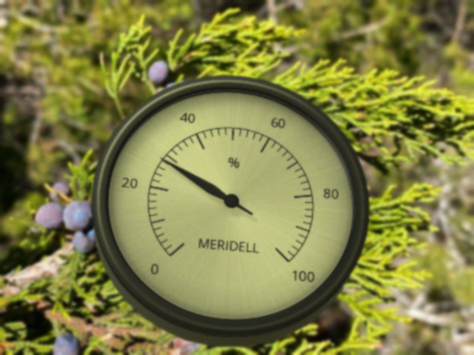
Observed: 28 %
